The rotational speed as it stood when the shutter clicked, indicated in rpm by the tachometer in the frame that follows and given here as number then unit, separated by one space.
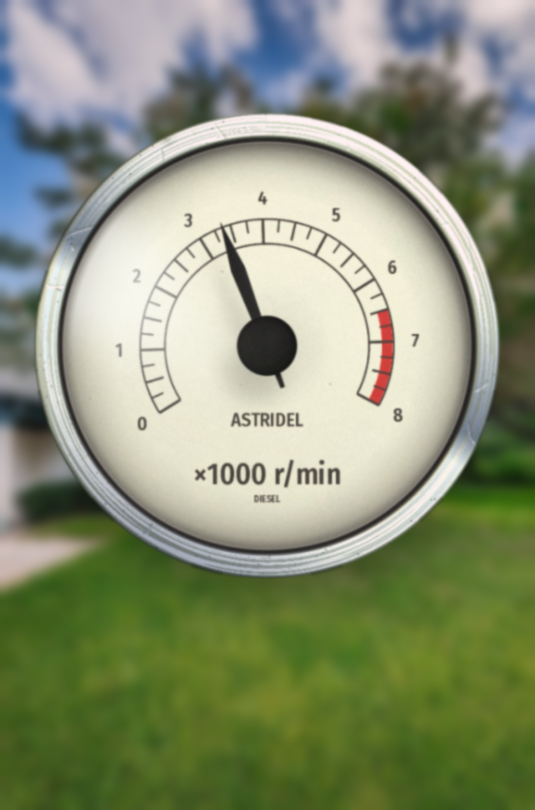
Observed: 3375 rpm
